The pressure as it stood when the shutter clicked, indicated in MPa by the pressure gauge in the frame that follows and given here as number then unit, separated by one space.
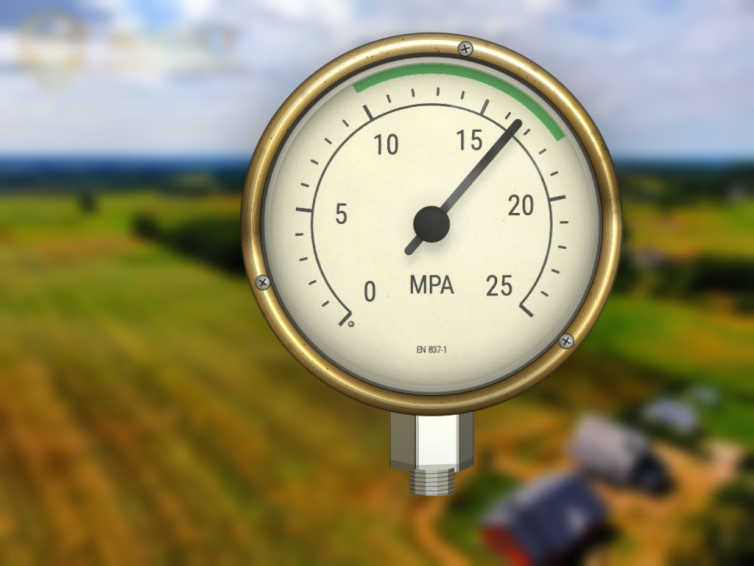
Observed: 16.5 MPa
